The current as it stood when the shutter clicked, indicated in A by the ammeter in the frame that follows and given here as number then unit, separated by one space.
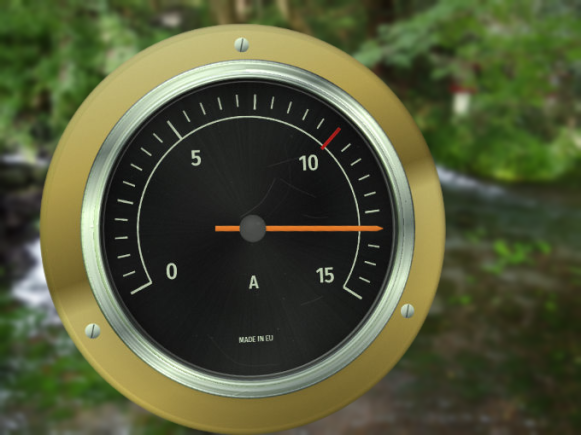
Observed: 13 A
